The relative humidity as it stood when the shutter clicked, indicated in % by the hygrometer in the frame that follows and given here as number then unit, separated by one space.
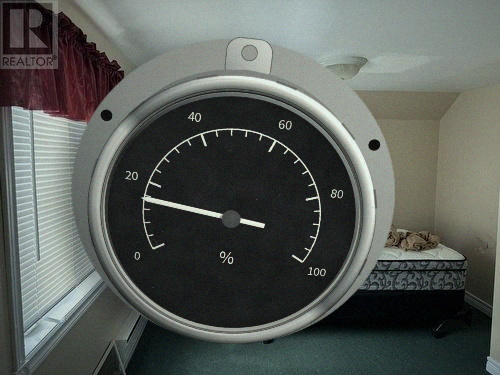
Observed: 16 %
